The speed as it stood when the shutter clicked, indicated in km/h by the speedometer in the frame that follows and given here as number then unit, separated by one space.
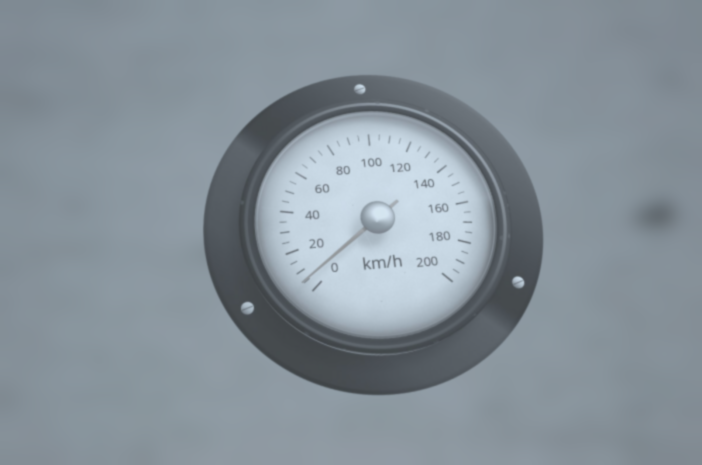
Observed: 5 km/h
